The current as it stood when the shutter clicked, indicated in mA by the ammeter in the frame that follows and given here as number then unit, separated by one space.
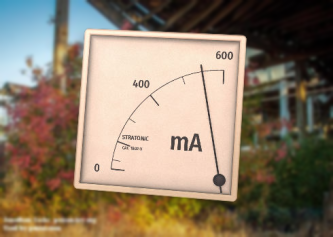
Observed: 550 mA
